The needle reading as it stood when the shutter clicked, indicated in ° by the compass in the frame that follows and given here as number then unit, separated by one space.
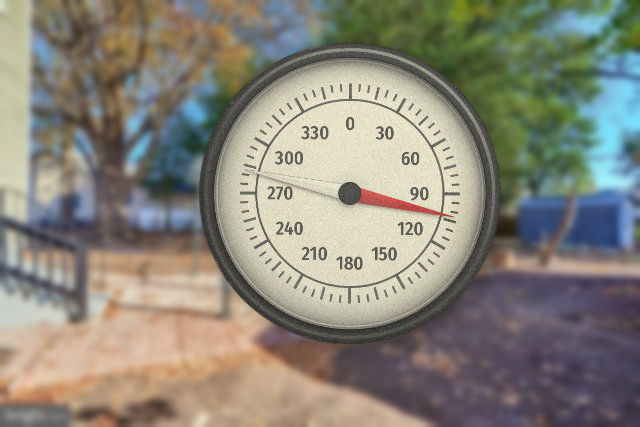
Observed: 102.5 °
